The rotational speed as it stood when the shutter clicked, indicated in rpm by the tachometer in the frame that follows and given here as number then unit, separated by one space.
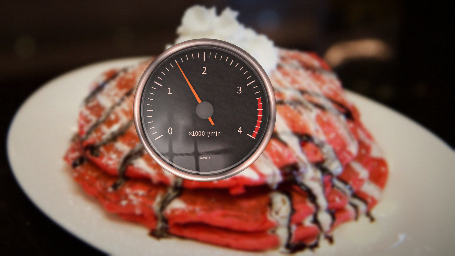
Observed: 1500 rpm
